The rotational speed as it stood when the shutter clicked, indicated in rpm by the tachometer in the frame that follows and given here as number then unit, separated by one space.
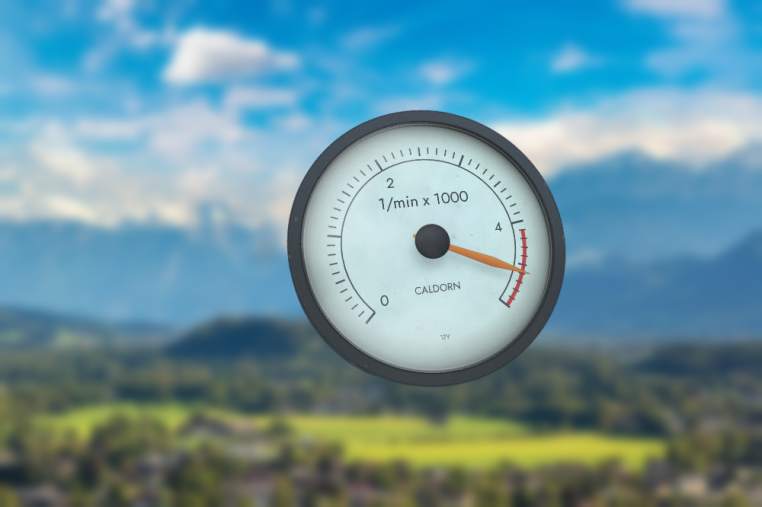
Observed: 4600 rpm
